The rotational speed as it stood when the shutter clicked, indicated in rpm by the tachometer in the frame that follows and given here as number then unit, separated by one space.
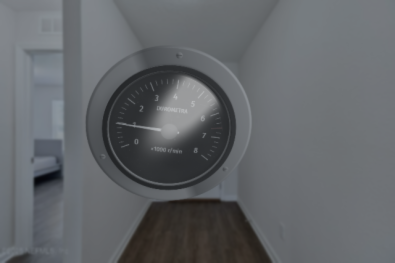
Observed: 1000 rpm
